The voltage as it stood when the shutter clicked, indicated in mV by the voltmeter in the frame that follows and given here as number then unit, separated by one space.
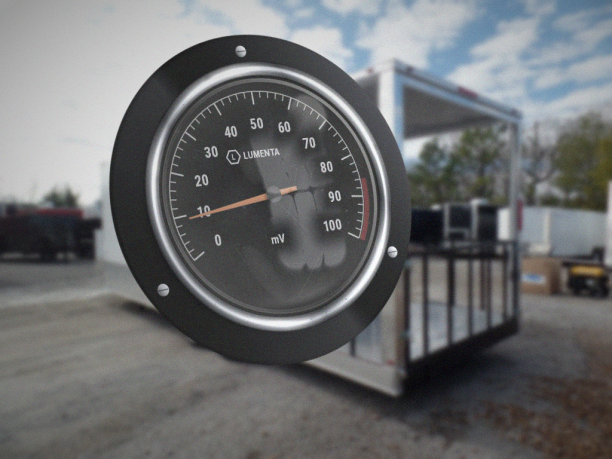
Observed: 9 mV
